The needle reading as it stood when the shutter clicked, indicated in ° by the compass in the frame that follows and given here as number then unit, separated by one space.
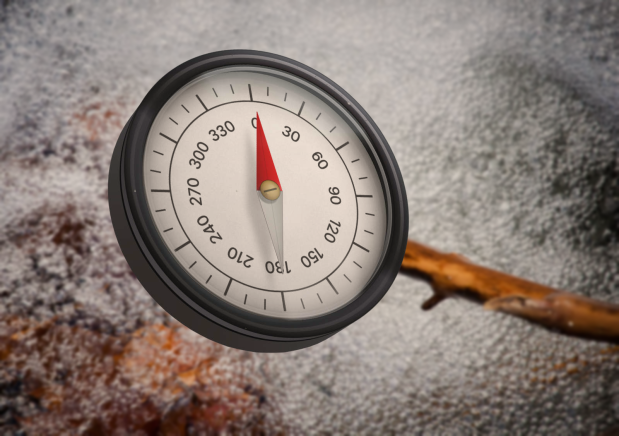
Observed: 0 °
